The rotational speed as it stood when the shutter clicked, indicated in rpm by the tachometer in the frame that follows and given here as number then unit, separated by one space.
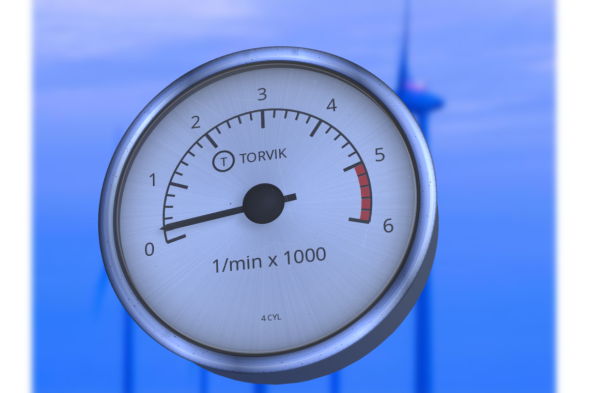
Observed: 200 rpm
